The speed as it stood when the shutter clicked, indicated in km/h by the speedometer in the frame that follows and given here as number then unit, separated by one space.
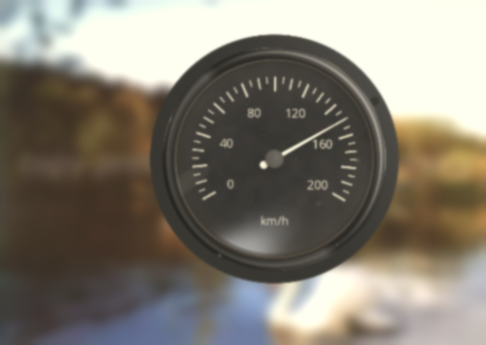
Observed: 150 km/h
